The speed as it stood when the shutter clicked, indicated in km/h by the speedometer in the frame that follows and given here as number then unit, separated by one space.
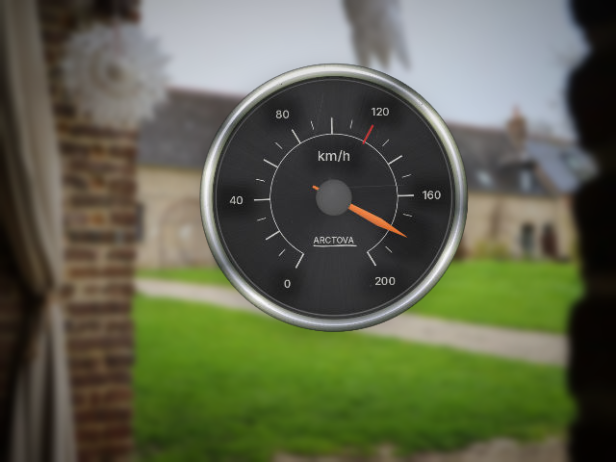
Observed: 180 km/h
